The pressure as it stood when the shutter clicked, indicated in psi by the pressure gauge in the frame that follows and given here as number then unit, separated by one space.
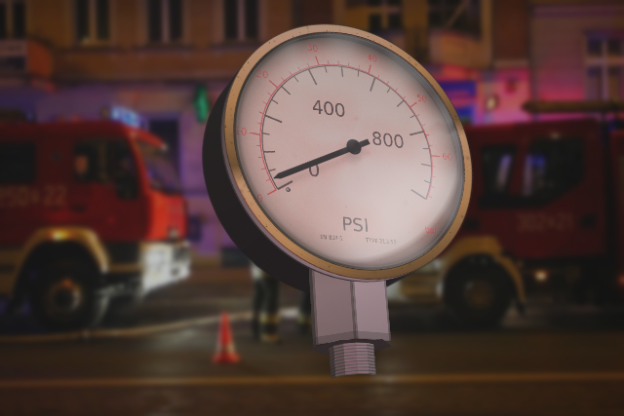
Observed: 25 psi
